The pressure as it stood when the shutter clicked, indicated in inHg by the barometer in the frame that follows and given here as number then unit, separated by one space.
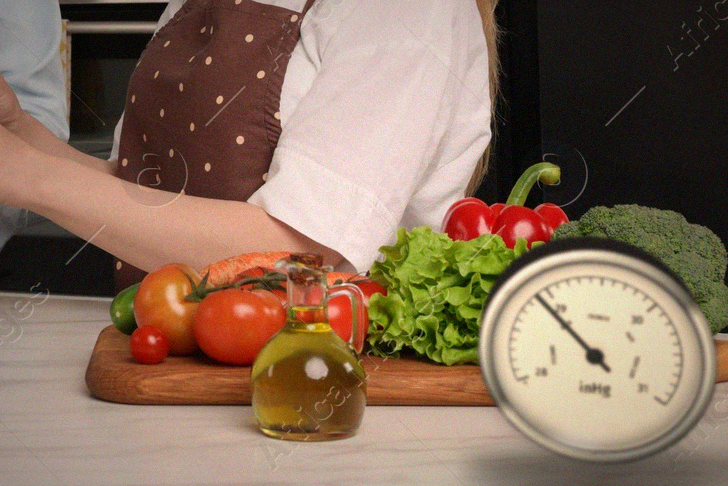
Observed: 28.9 inHg
